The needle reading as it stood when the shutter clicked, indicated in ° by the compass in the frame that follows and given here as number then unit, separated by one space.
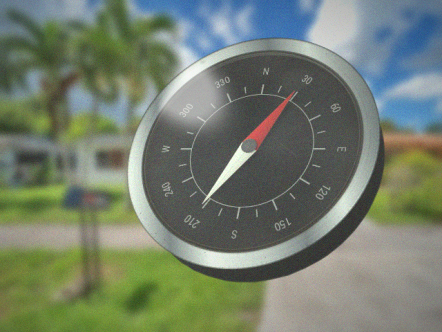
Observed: 30 °
